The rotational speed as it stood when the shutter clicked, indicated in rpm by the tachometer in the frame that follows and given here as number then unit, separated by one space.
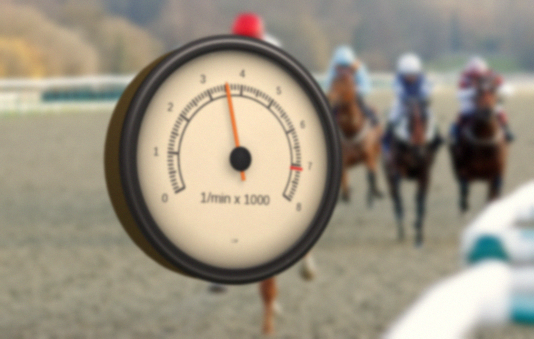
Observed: 3500 rpm
